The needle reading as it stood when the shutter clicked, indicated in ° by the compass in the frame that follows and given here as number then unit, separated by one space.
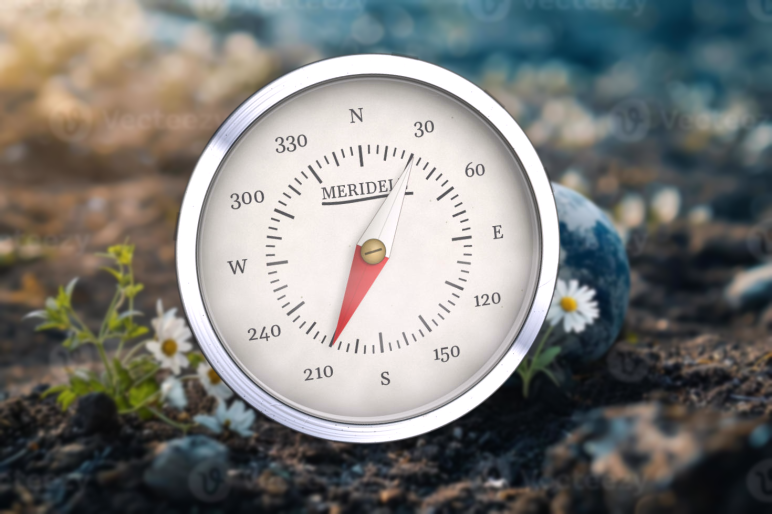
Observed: 210 °
